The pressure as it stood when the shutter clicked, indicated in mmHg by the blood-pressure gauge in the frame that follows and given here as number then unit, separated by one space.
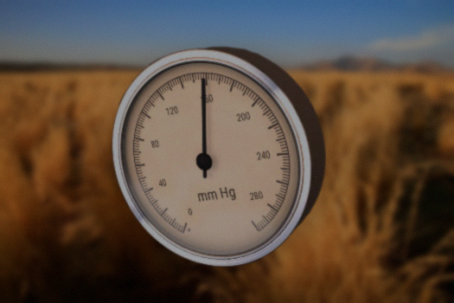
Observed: 160 mmHg
